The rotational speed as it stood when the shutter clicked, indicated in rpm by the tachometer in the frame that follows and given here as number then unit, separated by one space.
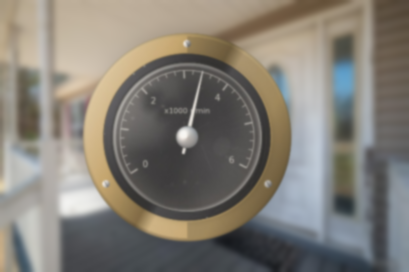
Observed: 3400 rpm
